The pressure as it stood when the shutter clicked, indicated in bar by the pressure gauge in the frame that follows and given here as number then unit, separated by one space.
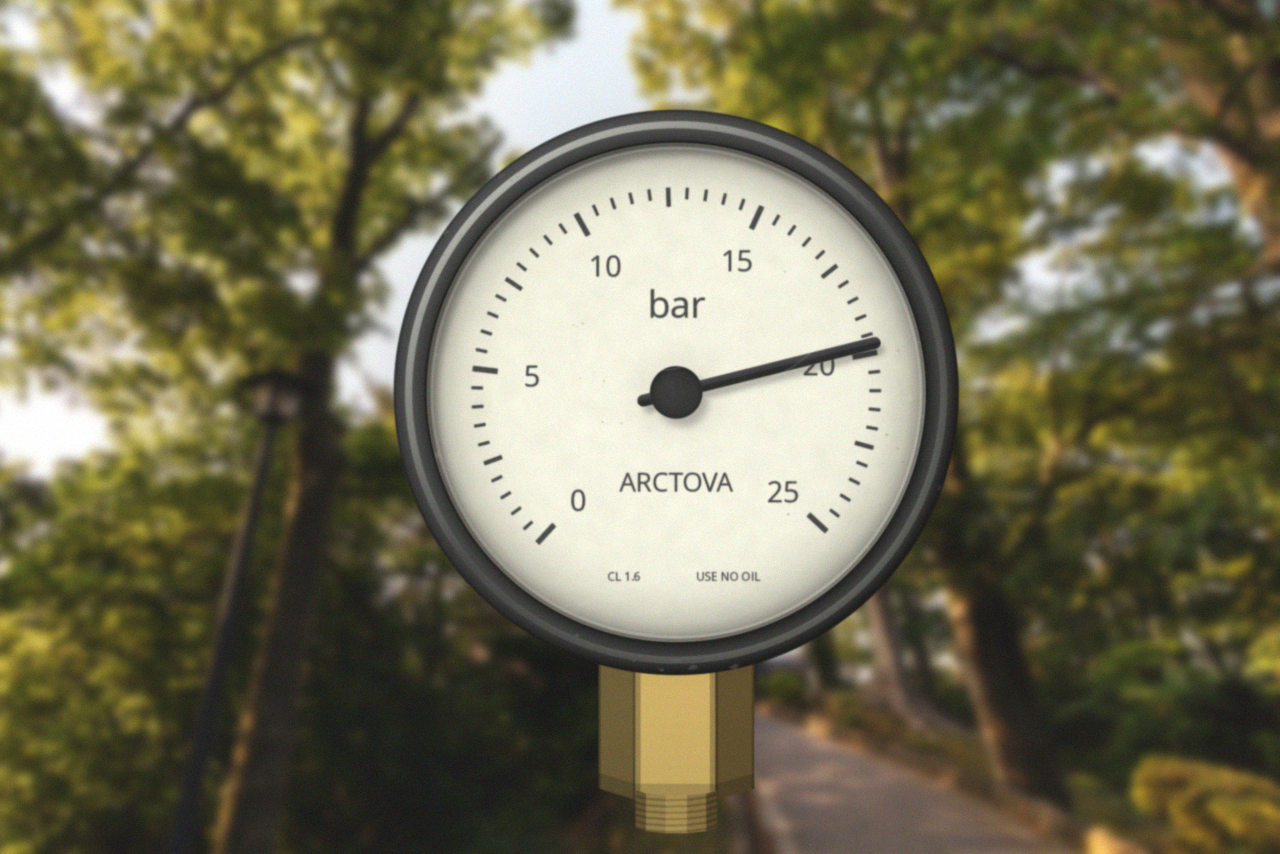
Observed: 19.75 bar
